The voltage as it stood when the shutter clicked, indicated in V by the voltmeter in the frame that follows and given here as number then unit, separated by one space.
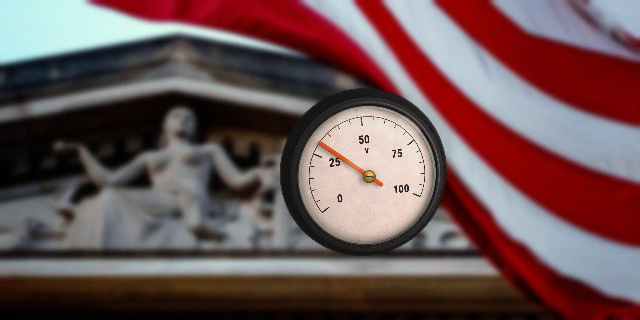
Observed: 30 V
